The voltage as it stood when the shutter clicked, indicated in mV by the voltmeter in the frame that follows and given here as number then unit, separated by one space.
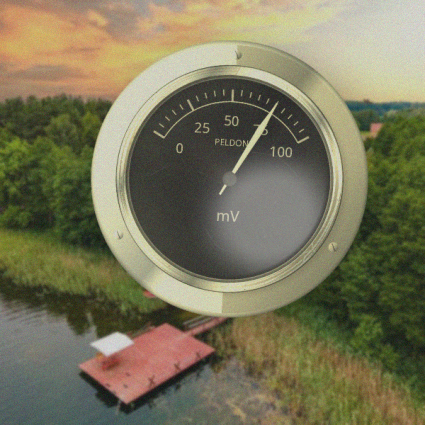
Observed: 75 mV
